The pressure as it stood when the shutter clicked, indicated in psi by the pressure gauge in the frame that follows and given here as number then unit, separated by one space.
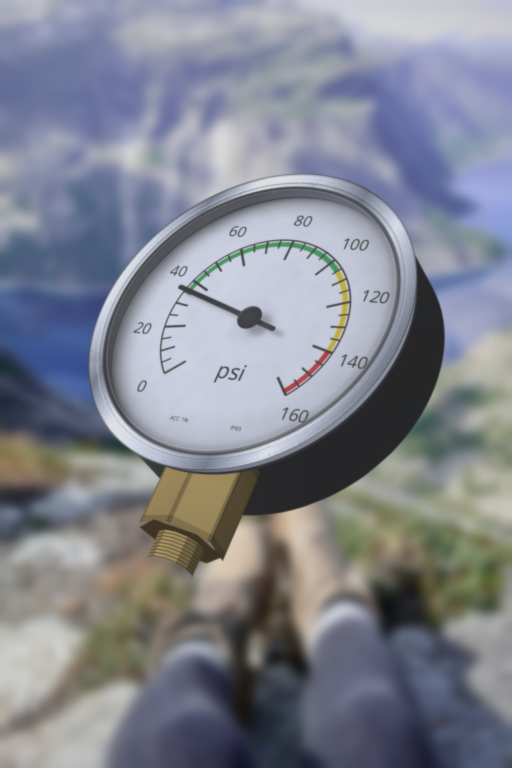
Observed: 35 psi
